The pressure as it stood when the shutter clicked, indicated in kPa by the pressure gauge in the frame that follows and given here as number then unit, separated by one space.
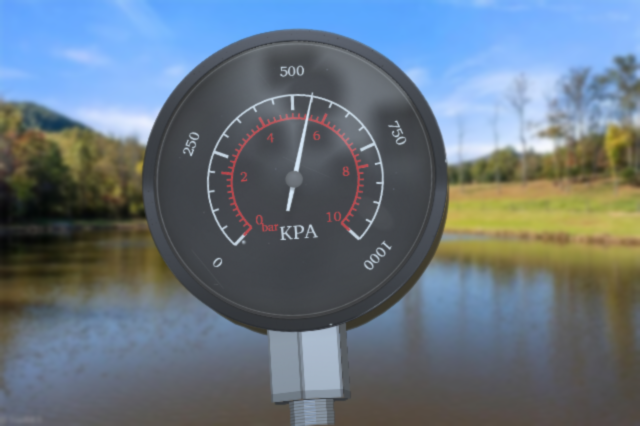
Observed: 550 kPa
